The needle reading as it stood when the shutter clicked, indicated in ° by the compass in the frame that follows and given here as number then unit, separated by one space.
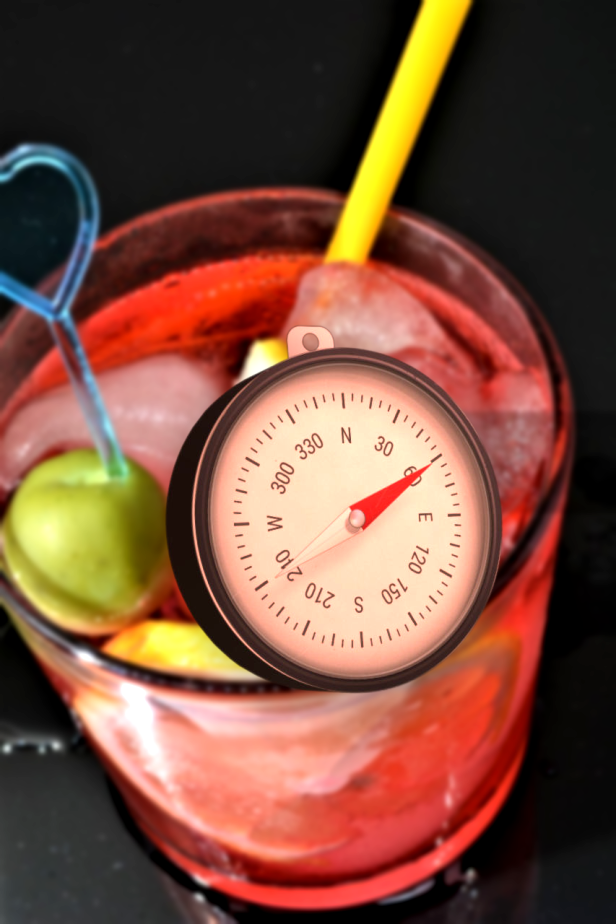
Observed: 60 °
